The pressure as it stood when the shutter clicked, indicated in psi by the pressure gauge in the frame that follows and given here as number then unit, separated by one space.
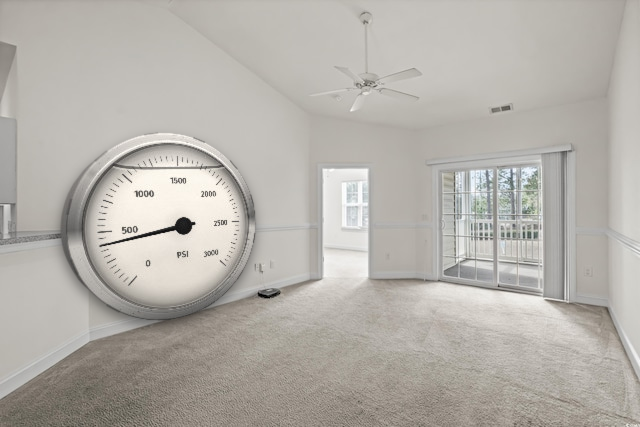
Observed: 400 psi
